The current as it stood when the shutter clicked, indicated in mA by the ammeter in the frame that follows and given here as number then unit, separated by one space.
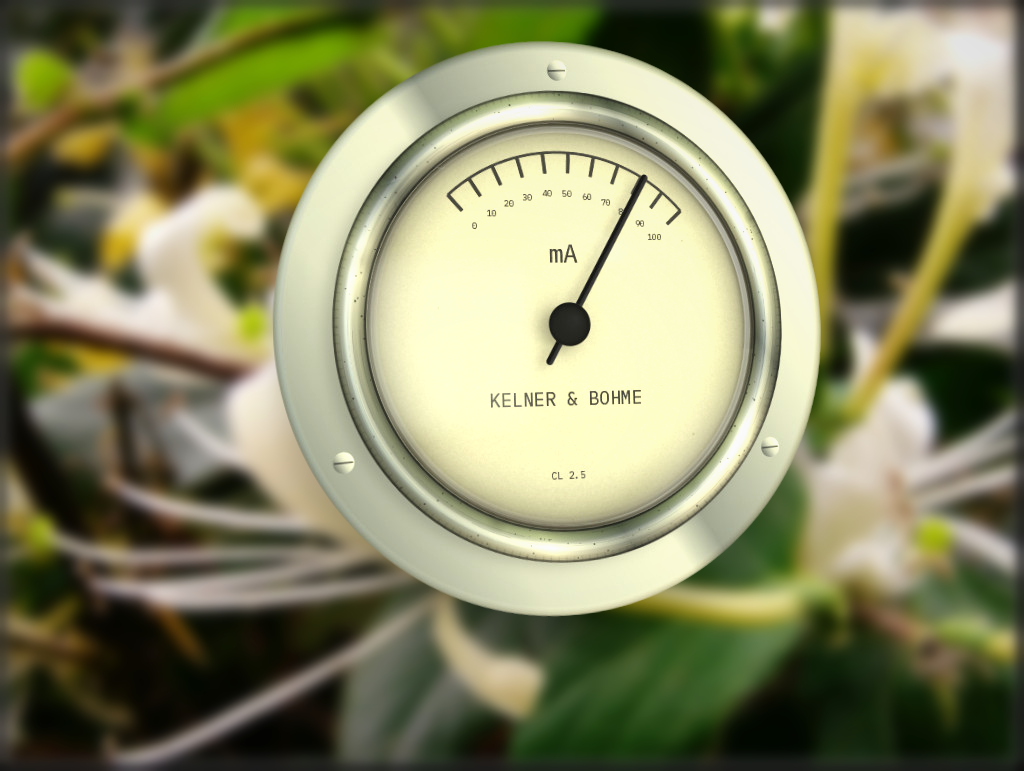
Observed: 80 mA
